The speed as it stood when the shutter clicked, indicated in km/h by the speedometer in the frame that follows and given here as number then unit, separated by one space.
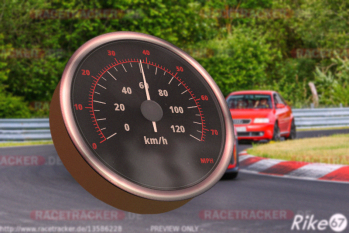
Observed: 60 km/h
